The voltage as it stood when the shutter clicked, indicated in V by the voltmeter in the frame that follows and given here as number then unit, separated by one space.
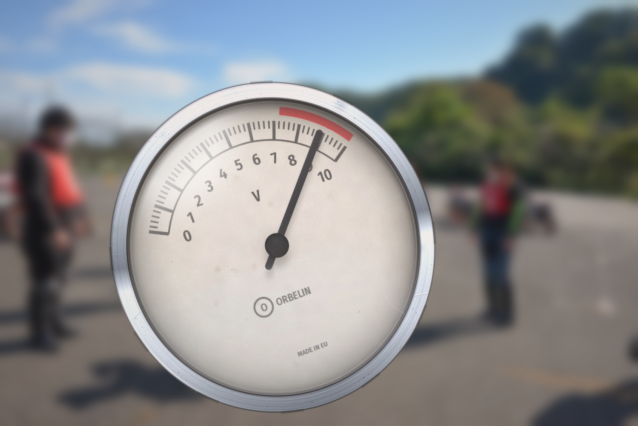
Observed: 8.8 V
